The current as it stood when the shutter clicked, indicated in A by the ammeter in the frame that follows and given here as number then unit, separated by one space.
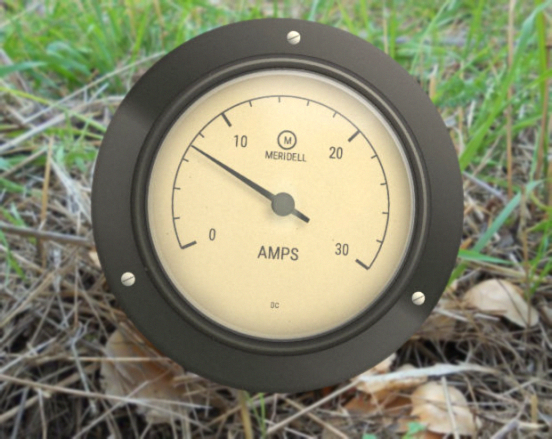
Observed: 7 A
